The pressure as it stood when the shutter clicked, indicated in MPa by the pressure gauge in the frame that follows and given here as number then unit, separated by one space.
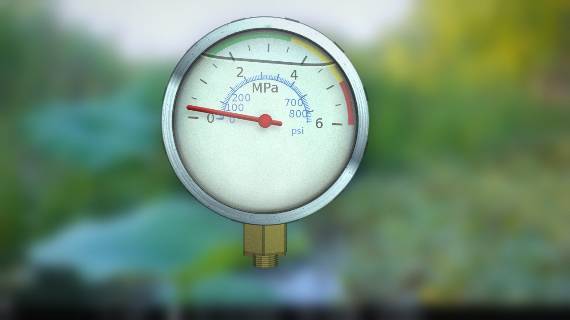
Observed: 0.25 MPa
